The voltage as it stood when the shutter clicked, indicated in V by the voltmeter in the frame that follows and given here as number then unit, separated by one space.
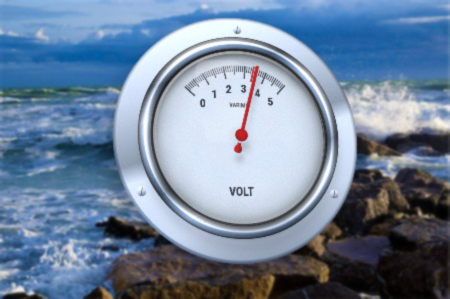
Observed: 3.5 V
